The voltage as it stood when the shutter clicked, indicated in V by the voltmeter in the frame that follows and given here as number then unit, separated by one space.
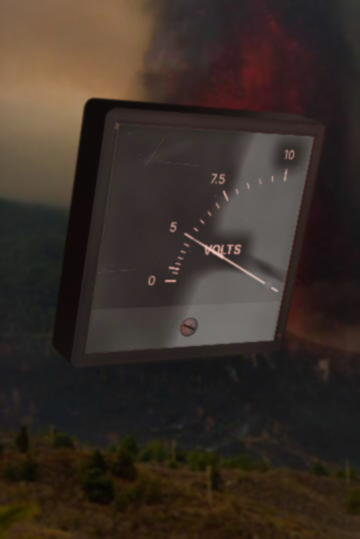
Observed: 5 V
